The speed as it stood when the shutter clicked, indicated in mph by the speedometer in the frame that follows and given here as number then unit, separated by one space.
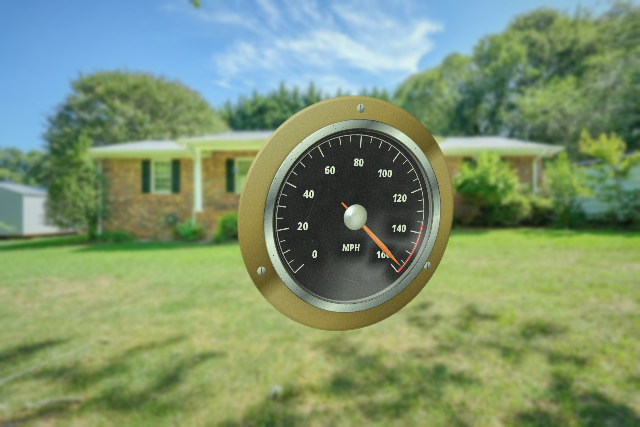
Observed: 157.5 mph
